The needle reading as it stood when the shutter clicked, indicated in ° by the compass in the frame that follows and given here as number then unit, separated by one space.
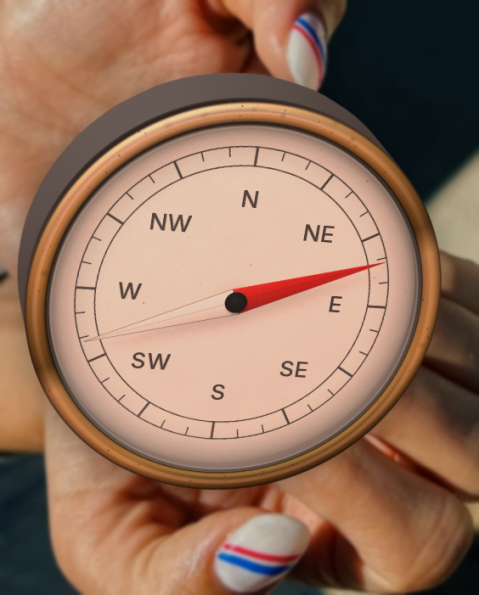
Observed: 70 °
